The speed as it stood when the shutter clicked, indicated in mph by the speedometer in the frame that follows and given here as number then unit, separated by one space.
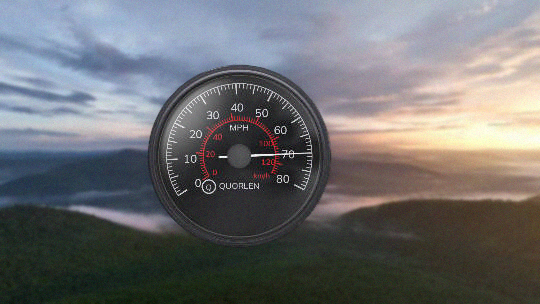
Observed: 70 mph
